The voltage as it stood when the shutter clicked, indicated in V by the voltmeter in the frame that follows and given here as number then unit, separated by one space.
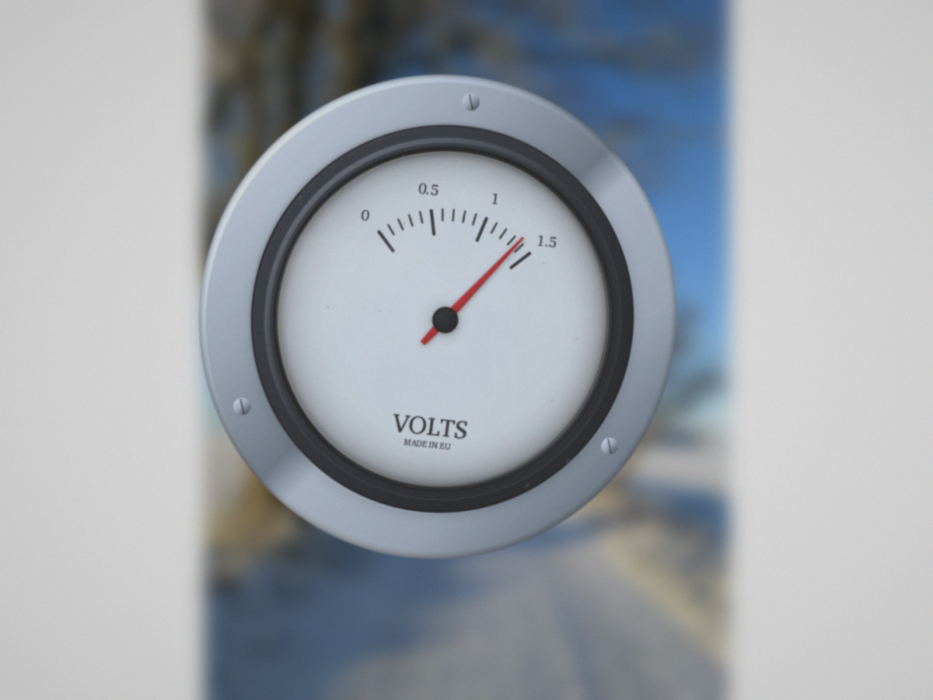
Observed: 1.35 V
